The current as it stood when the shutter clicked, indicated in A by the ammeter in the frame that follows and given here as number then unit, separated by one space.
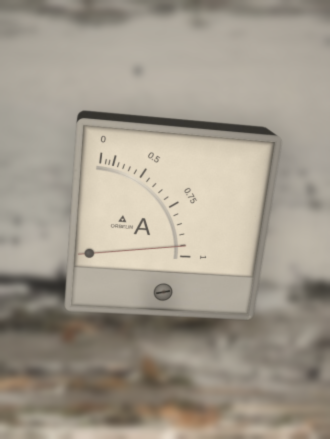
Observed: 0.95 A
